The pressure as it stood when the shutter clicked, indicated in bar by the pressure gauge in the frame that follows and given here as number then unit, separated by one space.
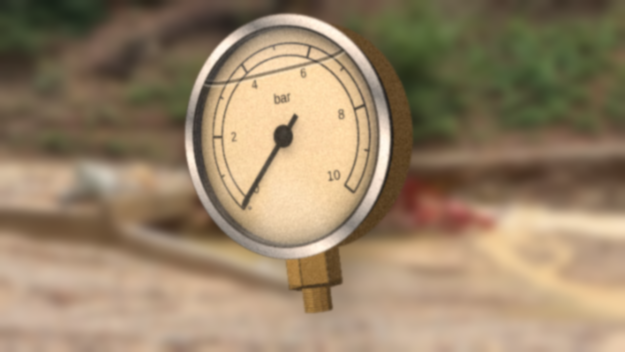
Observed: 0 bar
